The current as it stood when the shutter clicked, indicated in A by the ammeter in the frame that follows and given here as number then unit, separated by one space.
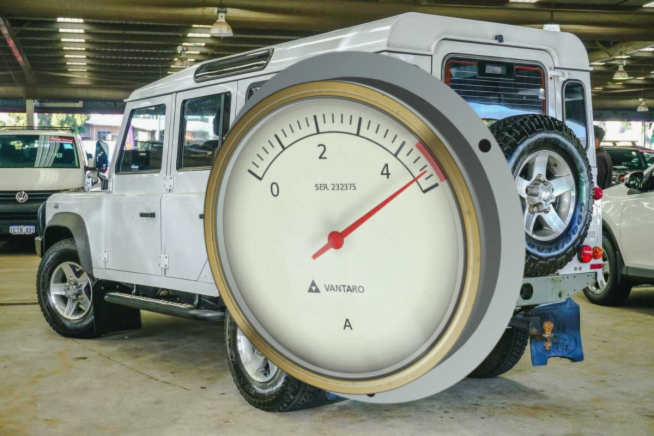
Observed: 4.7 A
